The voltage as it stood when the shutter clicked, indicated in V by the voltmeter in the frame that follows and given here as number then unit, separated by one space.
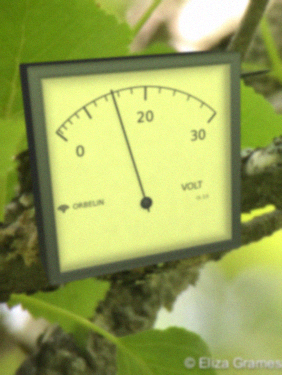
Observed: 15 V
